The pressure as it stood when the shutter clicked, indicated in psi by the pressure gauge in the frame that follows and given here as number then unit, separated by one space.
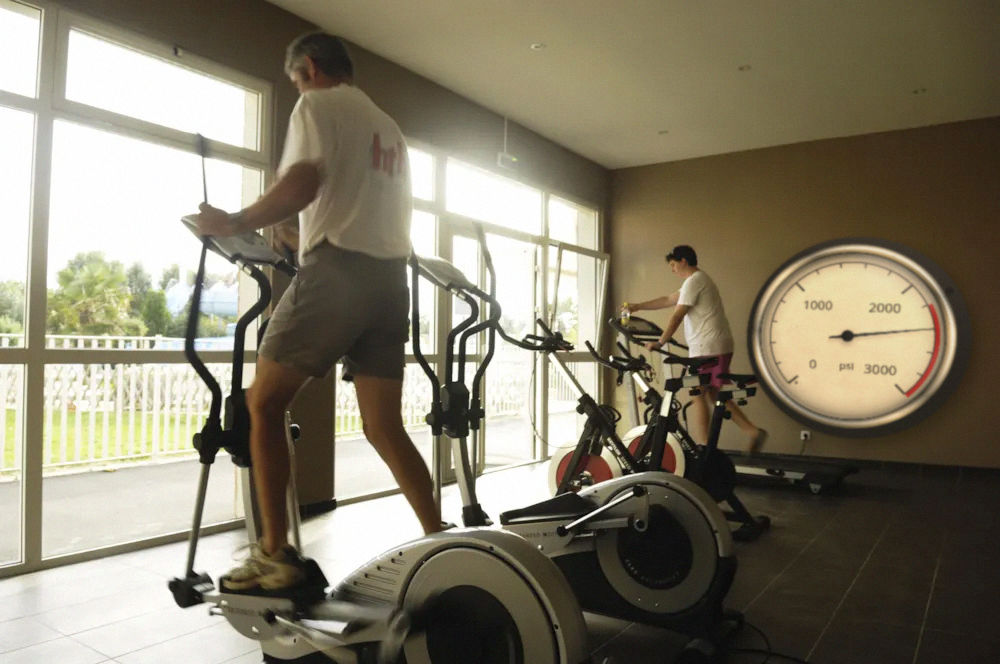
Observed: 2400 psi
